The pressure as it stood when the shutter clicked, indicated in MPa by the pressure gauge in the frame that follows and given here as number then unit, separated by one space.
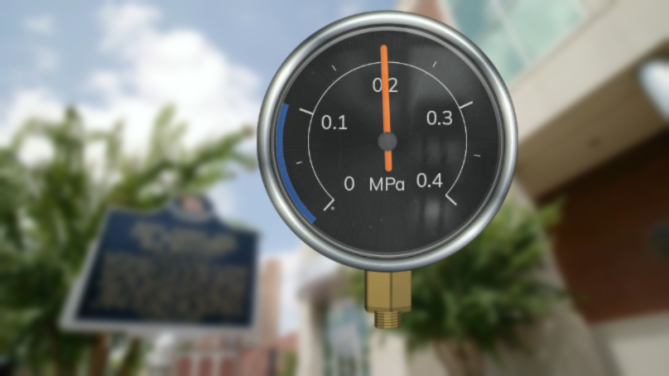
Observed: 0.2 MPa
